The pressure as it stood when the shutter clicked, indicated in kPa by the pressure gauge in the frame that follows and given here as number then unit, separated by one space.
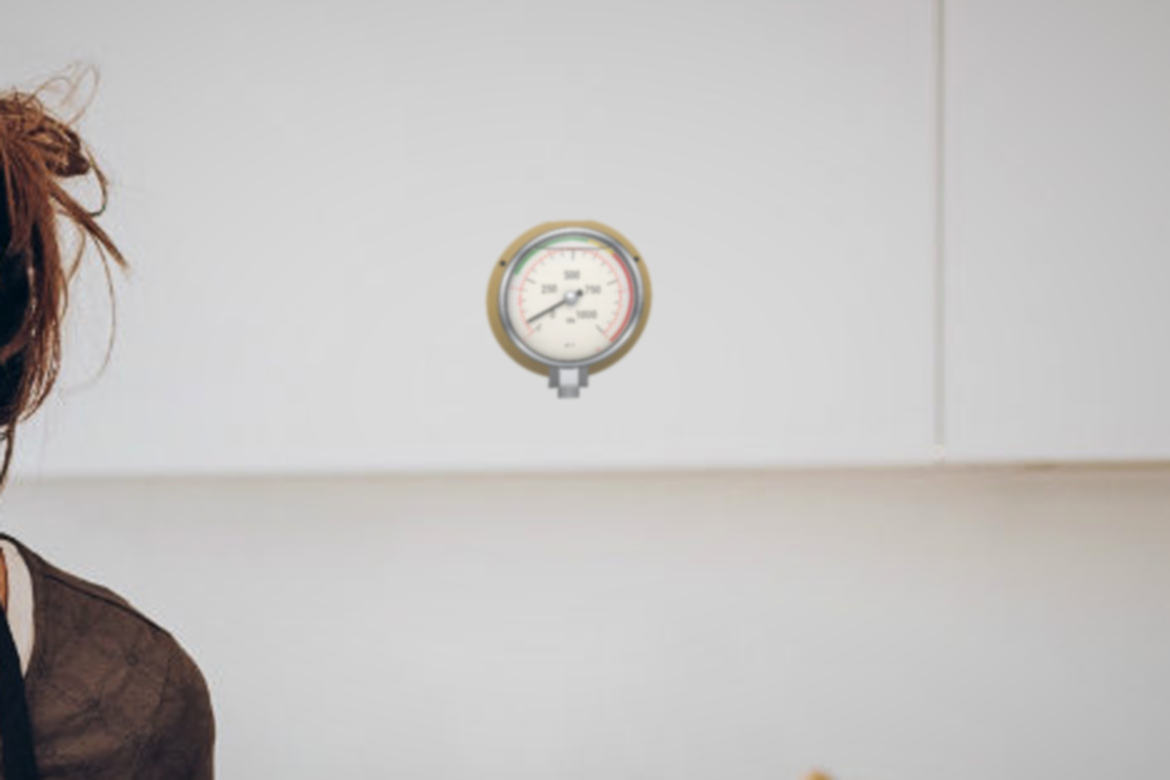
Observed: 50 kPa
